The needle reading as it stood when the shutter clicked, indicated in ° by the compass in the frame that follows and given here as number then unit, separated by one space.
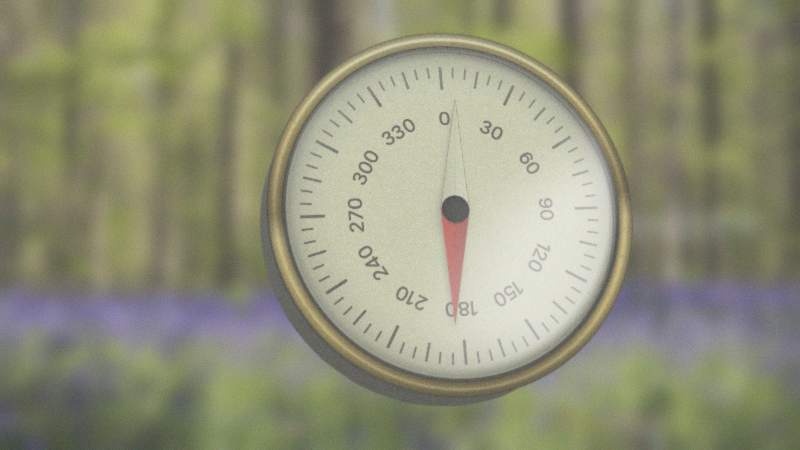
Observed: 185 °
